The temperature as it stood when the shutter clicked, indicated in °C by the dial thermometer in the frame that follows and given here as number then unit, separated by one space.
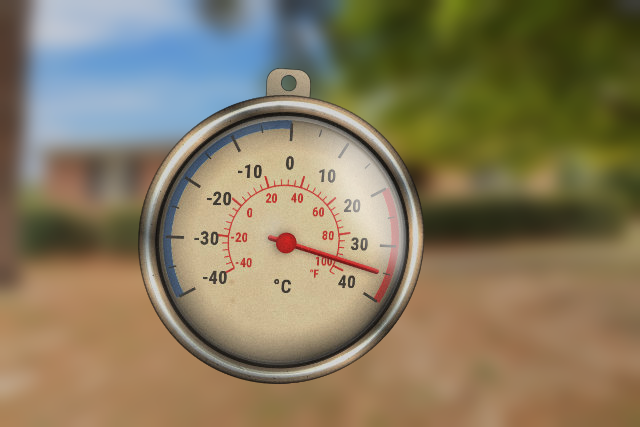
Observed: 35 °C
